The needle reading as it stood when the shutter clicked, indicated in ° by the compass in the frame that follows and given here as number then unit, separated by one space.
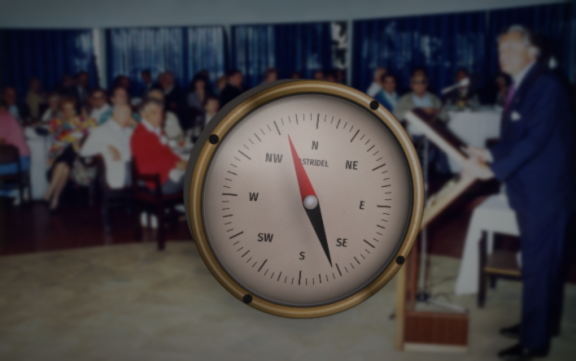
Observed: 335 °
